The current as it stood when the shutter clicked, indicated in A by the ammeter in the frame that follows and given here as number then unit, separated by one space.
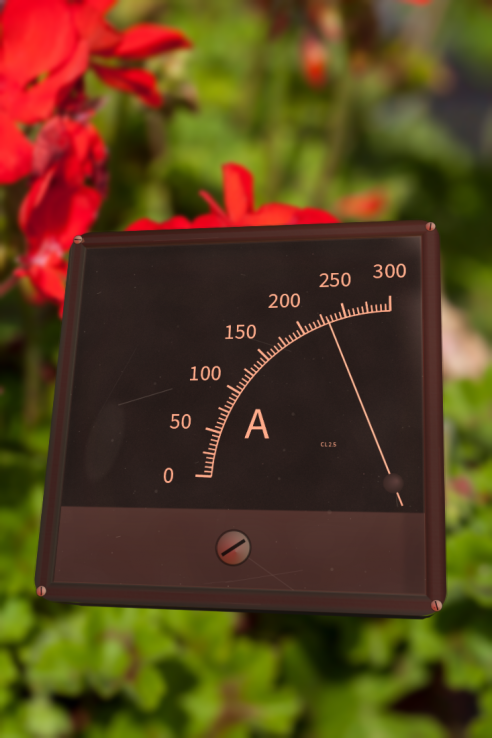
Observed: 230 A
